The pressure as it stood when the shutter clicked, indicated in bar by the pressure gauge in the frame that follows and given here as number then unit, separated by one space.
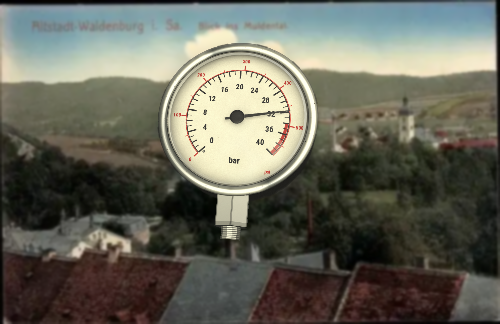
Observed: 32 bar
